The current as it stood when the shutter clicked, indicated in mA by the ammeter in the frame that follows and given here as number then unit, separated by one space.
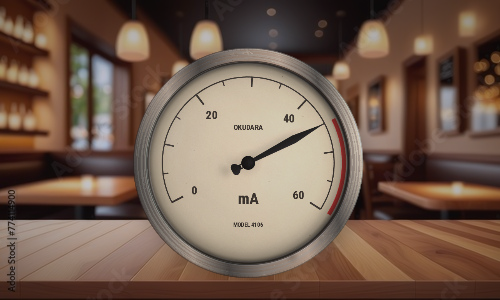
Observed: 45 mA
